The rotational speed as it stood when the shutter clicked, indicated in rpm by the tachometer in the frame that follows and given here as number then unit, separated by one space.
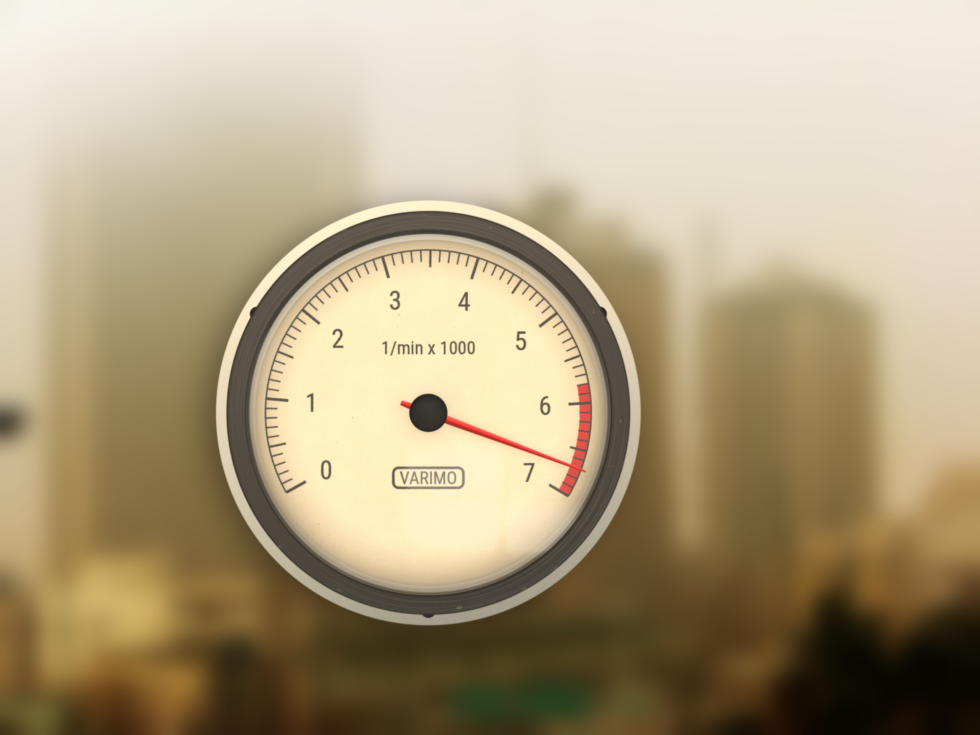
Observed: 6700 rpm
